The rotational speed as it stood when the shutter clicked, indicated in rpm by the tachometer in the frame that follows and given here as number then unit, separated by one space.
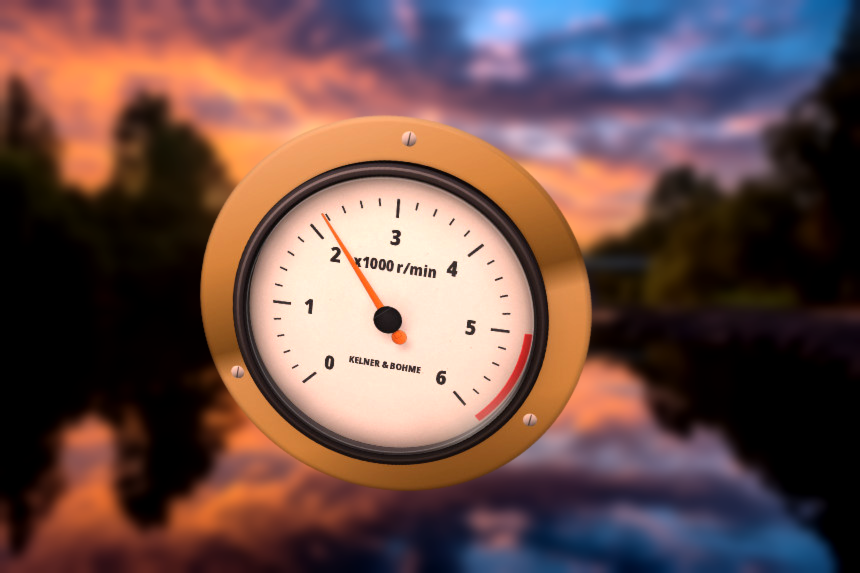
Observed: 2200 rpm
